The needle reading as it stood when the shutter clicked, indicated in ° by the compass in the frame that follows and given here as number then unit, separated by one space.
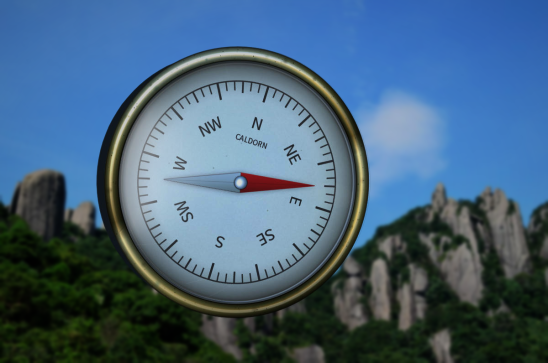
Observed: 75 °
